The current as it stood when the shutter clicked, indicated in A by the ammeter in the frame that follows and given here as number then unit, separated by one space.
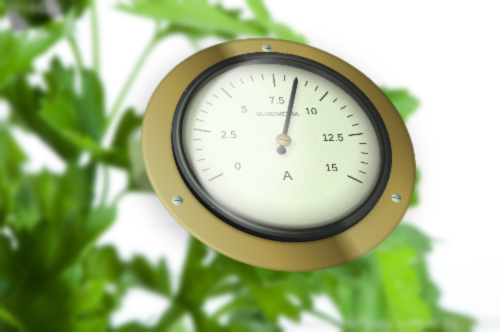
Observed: 8.5 A
